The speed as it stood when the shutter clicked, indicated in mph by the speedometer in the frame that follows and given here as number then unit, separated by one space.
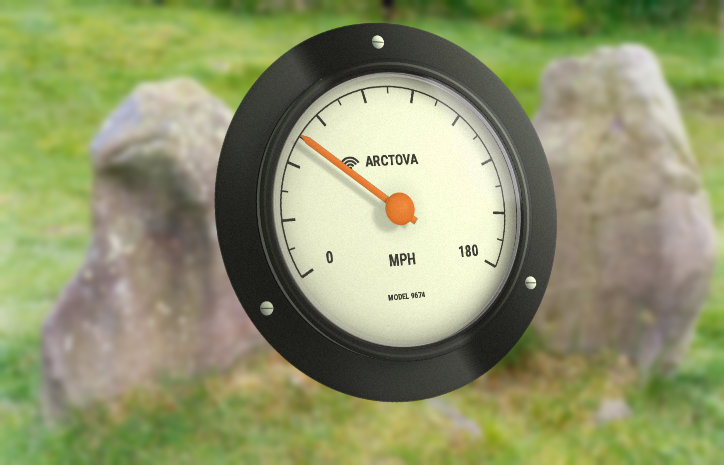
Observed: 50 mph
